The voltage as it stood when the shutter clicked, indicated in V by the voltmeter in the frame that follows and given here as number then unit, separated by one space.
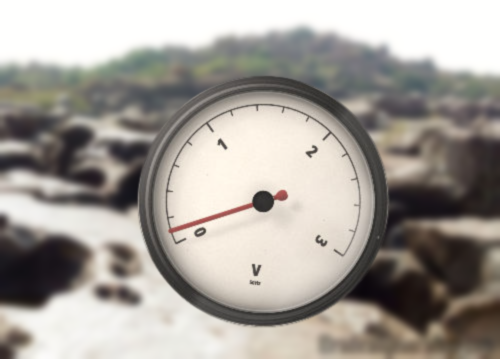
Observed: 0.1 V
